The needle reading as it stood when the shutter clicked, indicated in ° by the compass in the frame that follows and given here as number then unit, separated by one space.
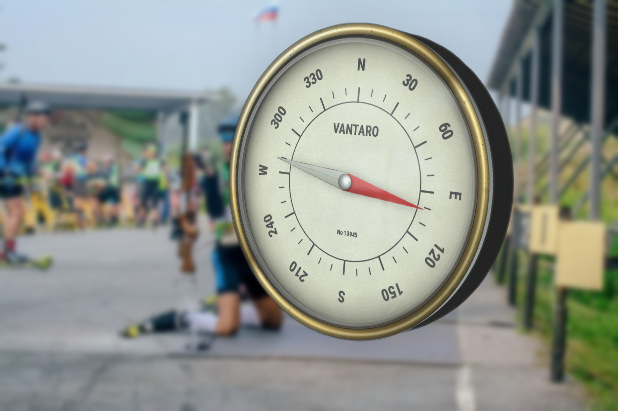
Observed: 100 °
